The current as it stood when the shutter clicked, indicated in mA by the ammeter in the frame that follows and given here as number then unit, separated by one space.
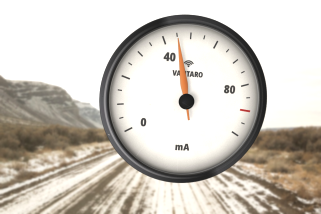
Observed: 45 mA
